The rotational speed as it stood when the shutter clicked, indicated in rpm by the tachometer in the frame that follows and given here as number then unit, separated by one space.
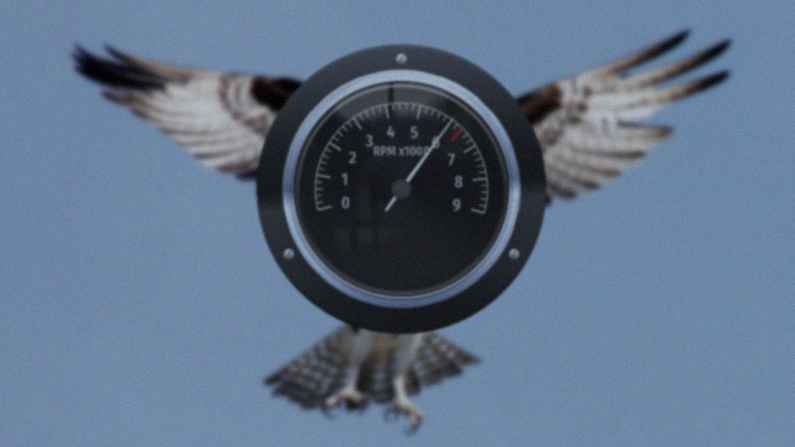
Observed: 6000 rpm
